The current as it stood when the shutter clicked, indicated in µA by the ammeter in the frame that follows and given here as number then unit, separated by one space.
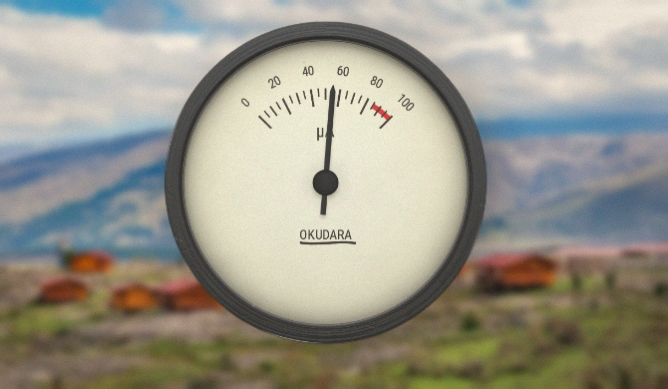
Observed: 55 µA
